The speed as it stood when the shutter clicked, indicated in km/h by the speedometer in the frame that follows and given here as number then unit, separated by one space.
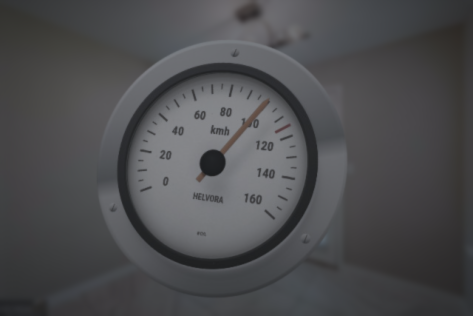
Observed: 100 km/h
